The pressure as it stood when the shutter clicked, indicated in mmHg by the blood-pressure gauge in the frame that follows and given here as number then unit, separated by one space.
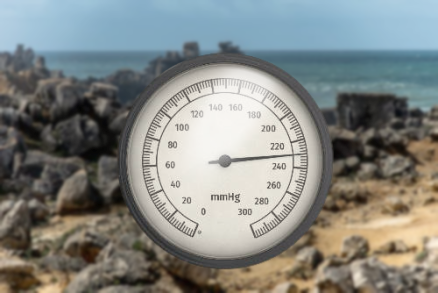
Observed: 230 mmHg
